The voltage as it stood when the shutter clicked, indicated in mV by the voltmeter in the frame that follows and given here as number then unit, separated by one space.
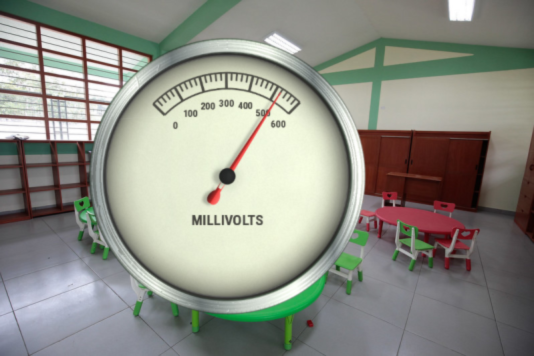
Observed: 520 mV
